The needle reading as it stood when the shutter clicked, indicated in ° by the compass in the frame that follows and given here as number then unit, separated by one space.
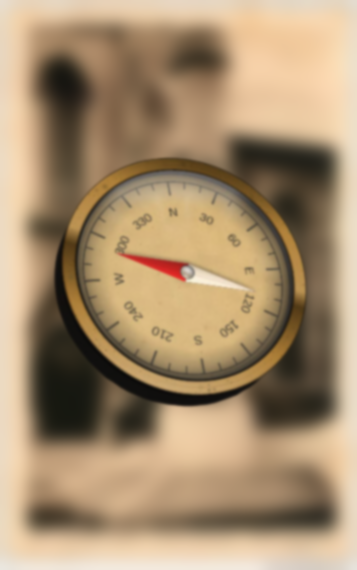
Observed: 290 °
